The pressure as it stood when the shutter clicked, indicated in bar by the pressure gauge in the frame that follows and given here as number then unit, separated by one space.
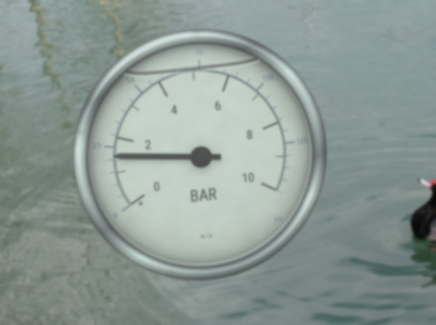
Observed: 1.5 bar
